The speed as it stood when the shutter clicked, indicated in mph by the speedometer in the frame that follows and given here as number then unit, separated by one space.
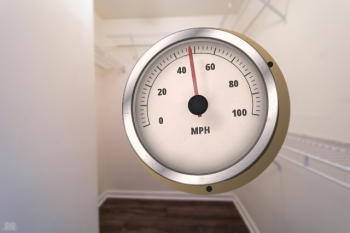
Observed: 48 mph
